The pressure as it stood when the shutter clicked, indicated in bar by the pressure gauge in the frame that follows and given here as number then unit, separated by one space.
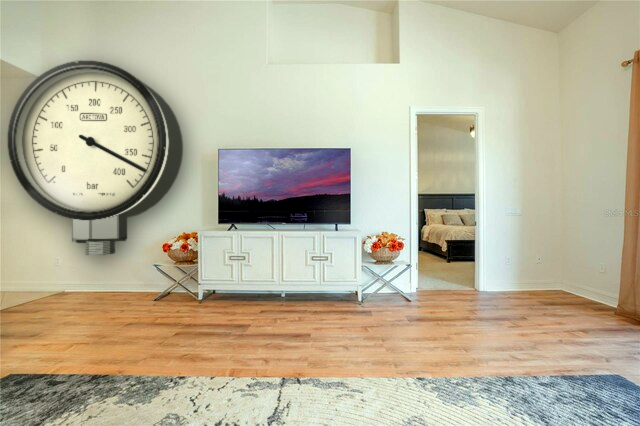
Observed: 370 bar
